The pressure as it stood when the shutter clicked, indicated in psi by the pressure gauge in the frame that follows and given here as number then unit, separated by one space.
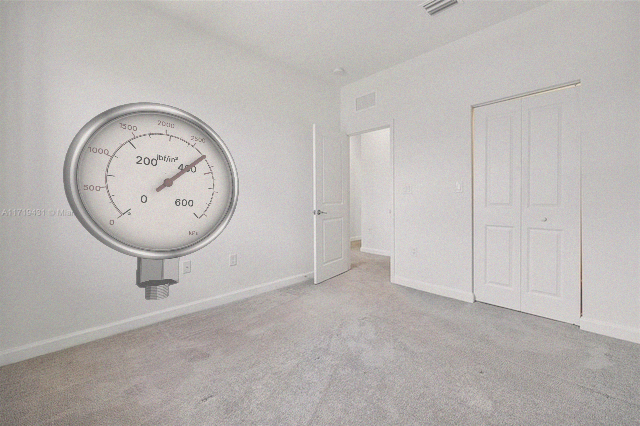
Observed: 400 psi
